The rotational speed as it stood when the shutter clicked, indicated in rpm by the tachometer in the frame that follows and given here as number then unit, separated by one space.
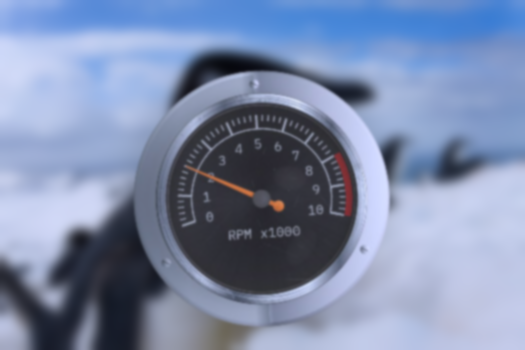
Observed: 2000 rpm
